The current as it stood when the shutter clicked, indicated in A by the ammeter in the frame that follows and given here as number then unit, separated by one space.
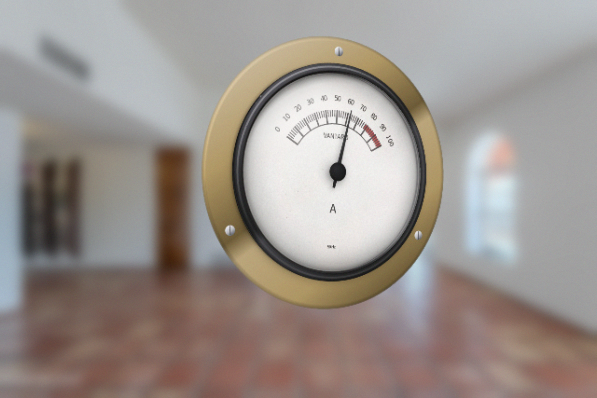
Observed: 60 A
